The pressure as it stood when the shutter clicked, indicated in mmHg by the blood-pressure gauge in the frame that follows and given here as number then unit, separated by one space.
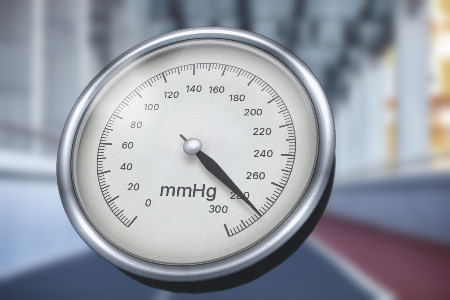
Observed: 280 mmHg
